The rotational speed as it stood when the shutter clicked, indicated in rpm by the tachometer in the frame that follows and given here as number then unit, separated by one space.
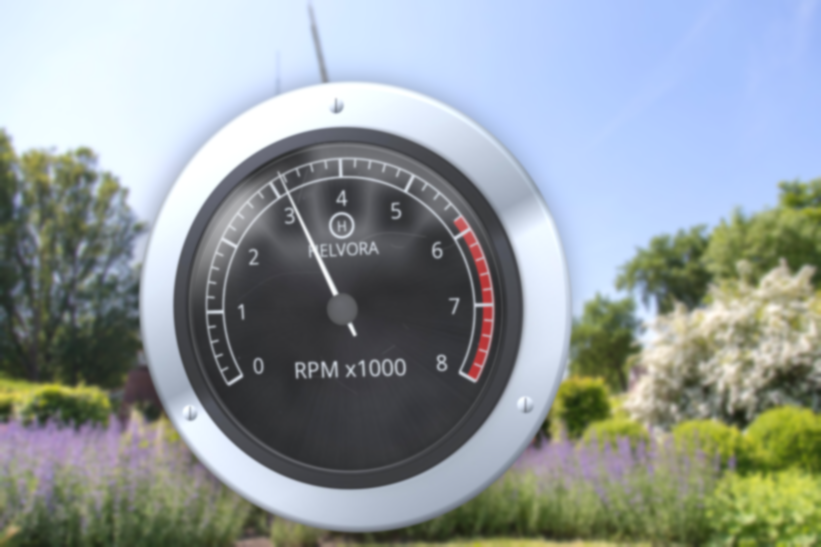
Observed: 3200 rpm
